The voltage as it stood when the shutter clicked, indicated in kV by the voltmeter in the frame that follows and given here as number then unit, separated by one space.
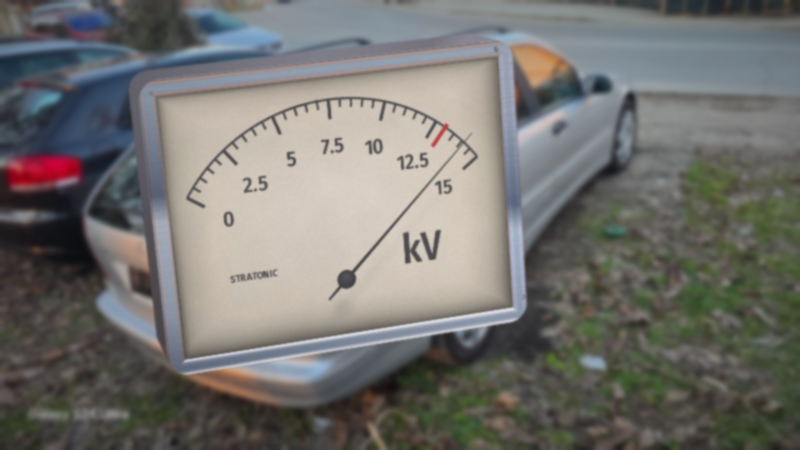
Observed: 14 kV
